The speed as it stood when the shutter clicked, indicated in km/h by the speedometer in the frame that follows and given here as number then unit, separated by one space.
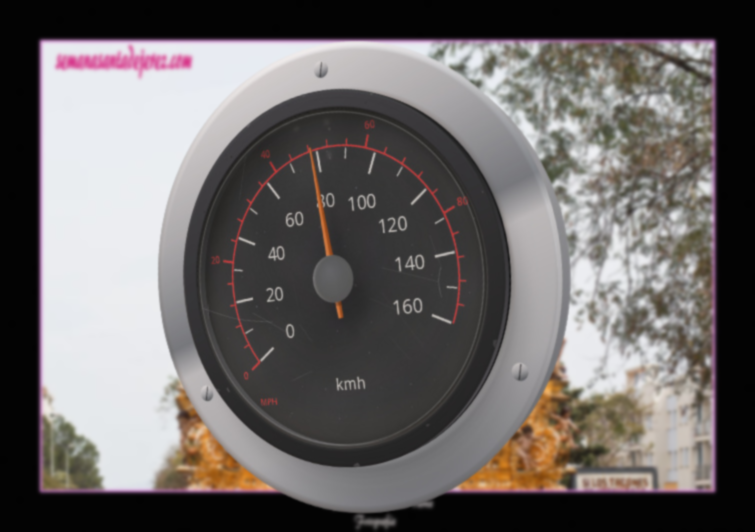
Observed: 80 km/h
